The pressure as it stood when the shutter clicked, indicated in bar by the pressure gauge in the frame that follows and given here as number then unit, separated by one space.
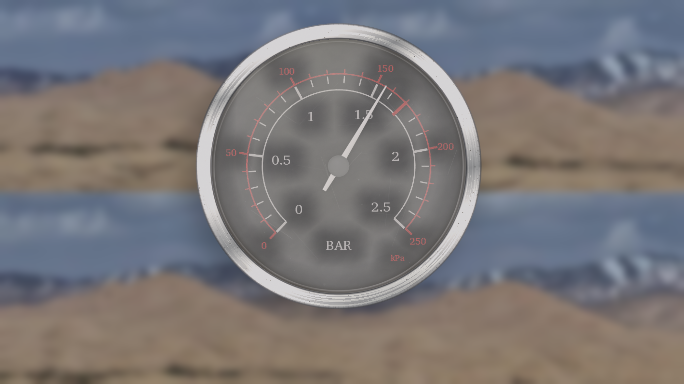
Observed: 1.55 bar
